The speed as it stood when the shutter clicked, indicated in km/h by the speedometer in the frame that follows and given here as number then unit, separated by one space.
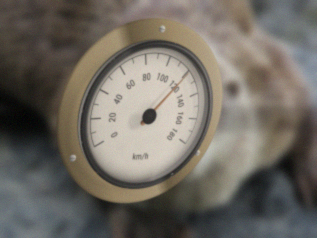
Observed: 120 km/h
